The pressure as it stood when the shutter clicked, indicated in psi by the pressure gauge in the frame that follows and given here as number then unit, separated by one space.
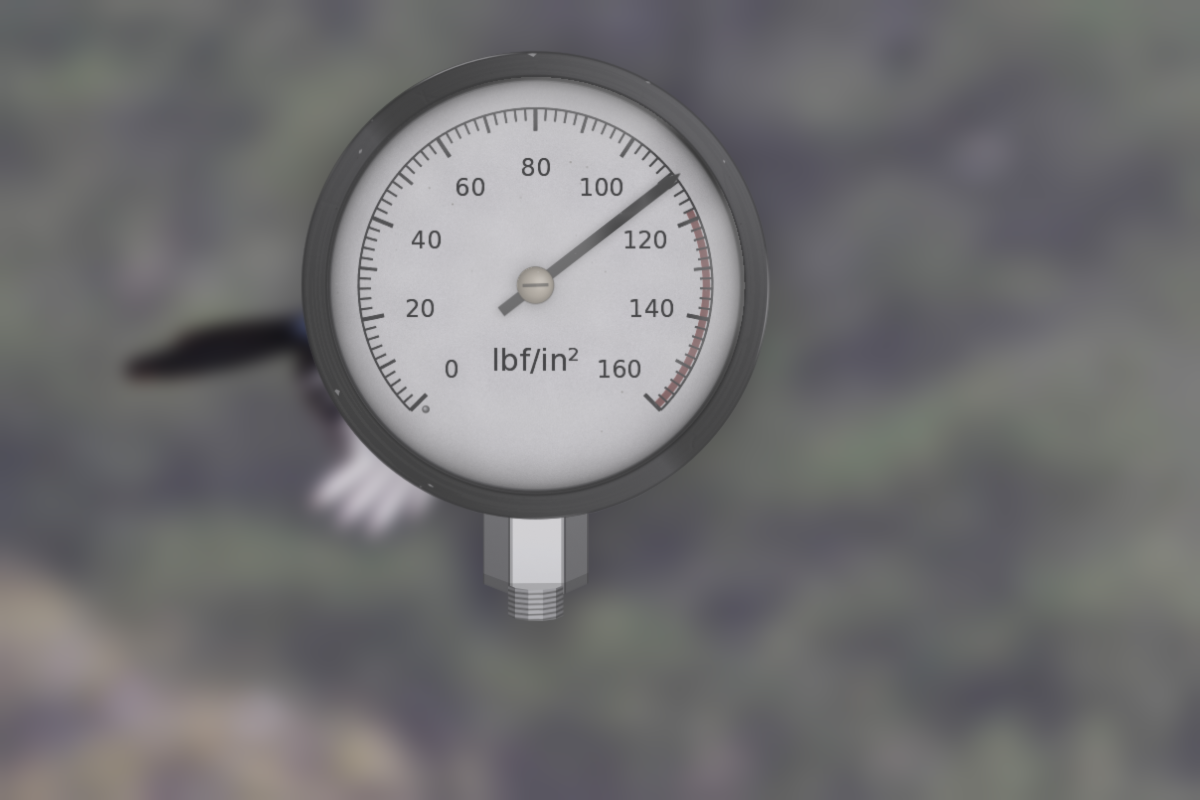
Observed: 111 psi
